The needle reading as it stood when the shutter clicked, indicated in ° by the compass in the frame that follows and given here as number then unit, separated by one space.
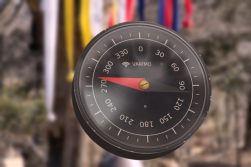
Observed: 280 °
